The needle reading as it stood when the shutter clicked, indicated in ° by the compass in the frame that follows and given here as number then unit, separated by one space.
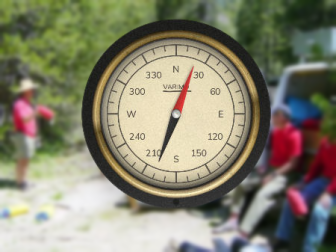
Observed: 20 °
